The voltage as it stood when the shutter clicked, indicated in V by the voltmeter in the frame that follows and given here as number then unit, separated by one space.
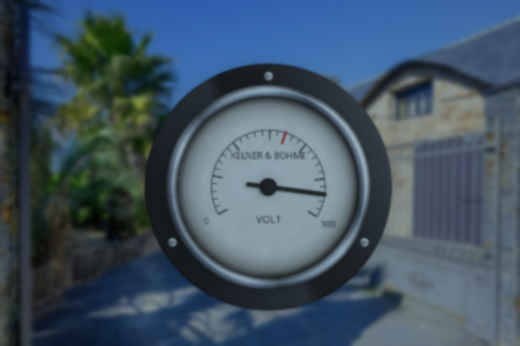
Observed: 270 V
